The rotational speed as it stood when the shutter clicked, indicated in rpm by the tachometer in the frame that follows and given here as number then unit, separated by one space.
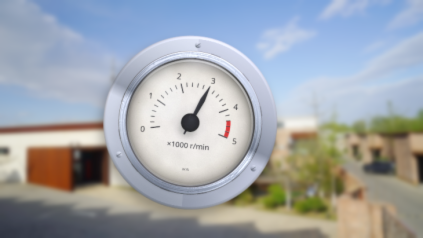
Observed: 3000 rpm
